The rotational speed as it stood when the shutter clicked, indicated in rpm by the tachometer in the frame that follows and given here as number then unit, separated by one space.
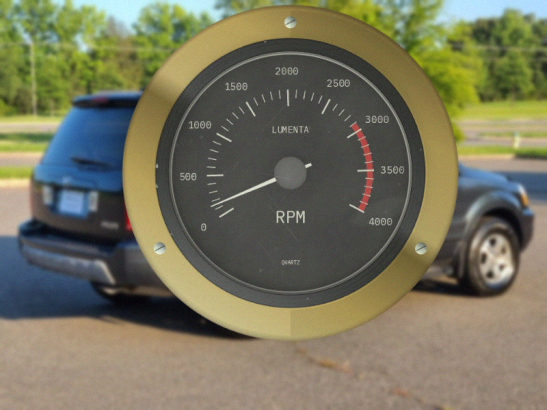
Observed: 150 rpm
